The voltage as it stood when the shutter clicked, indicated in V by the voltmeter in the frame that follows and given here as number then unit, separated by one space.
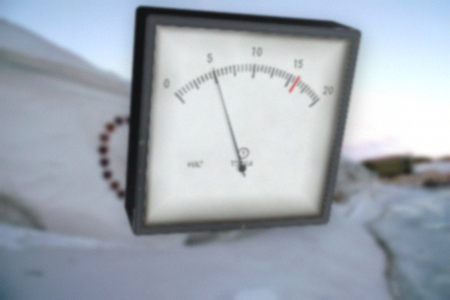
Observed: 5 V
